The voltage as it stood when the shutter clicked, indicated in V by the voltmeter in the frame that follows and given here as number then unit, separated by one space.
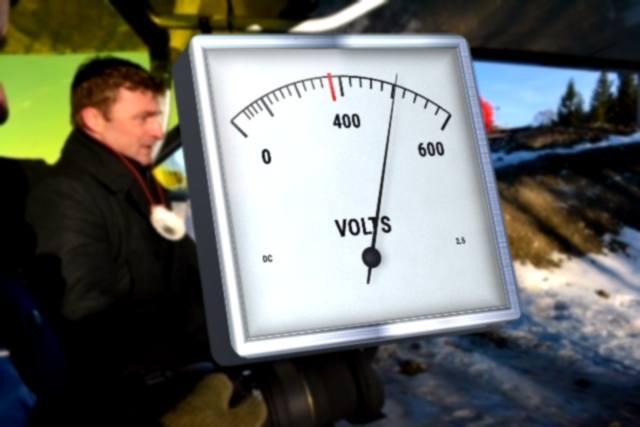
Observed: 500 V
